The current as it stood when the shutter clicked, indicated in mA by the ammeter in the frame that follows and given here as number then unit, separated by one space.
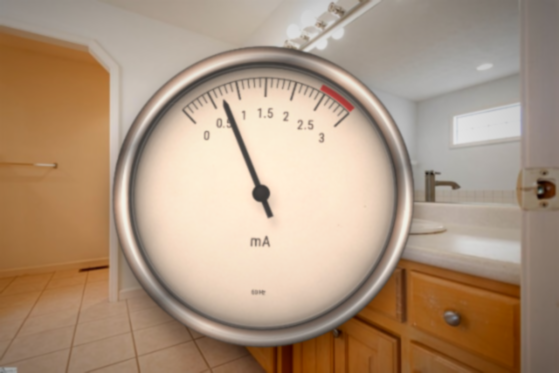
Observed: 0.7 mA
